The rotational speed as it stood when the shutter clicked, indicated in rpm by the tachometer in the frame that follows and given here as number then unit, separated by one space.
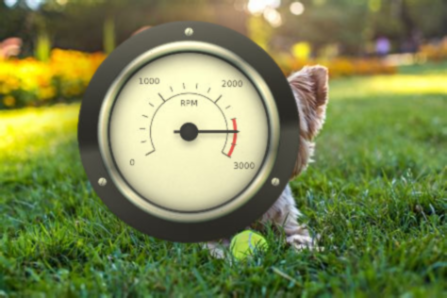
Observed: 2600 rpm
